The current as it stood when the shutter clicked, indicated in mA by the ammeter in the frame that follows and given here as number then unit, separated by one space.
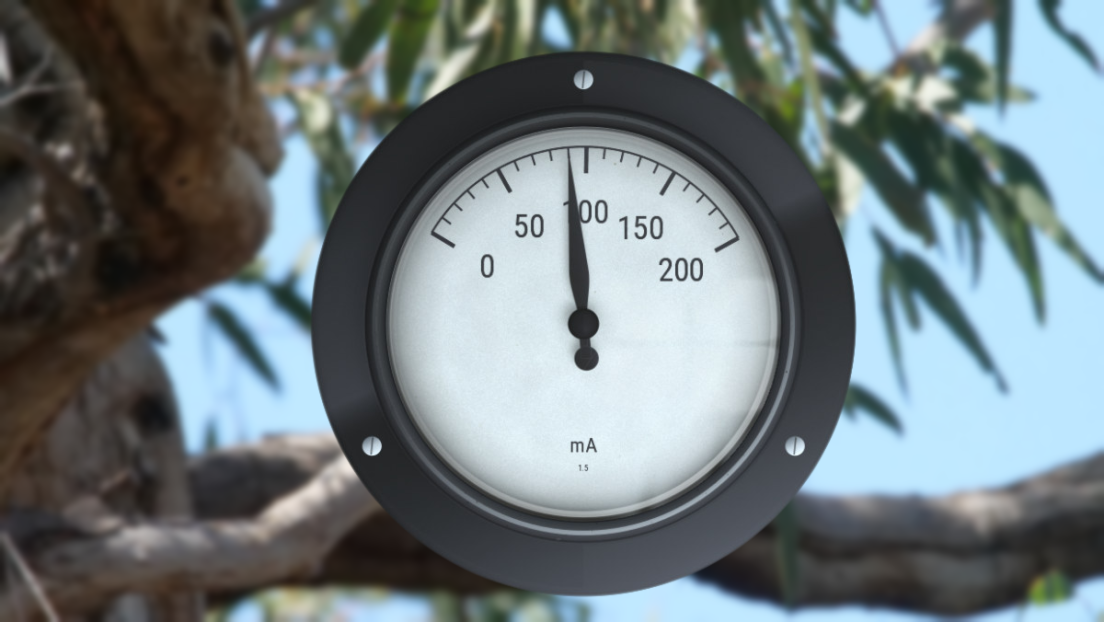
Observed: 90 mA
